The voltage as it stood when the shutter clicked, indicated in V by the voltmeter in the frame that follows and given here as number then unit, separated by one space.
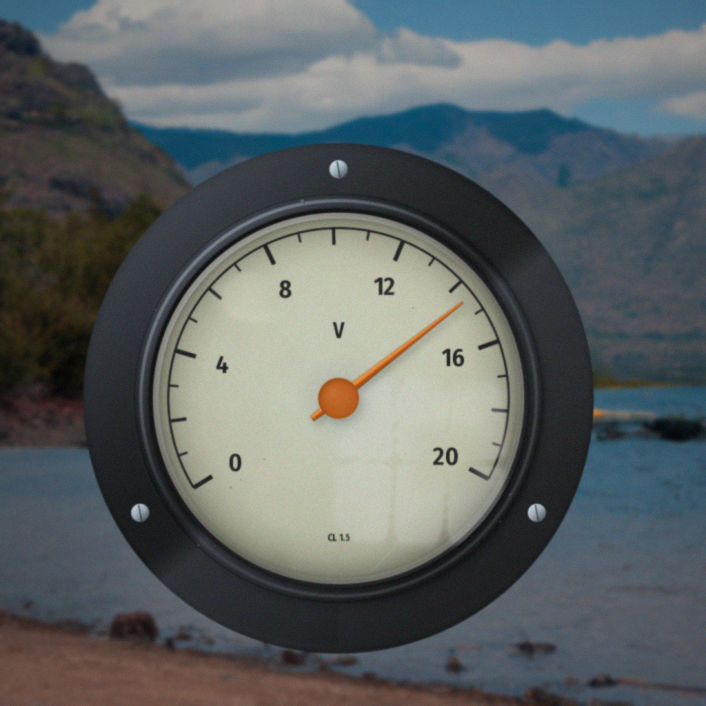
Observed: 14.5 V
